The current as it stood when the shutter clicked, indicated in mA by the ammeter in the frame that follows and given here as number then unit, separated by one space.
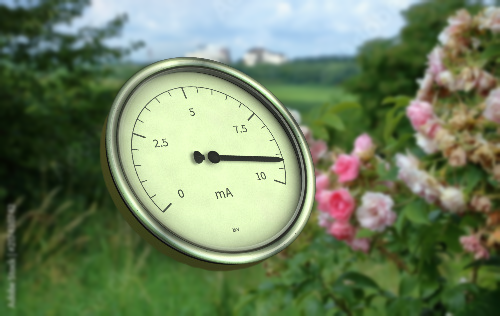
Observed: 9.25 mA
